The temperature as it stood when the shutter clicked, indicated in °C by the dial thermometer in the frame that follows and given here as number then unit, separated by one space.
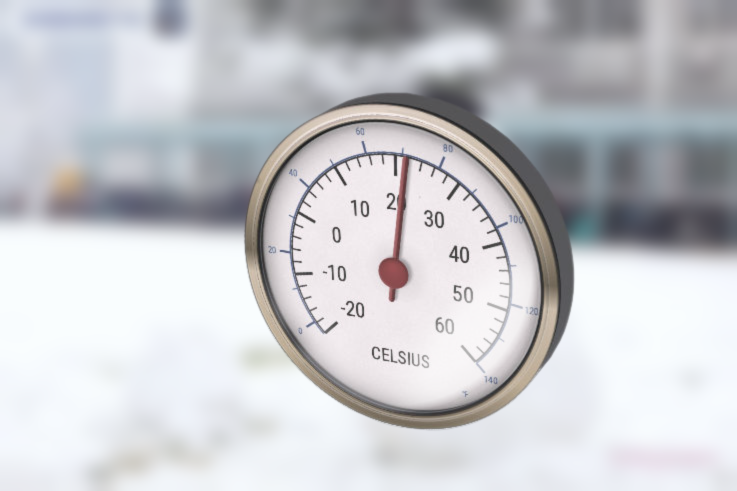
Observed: 22 °C
